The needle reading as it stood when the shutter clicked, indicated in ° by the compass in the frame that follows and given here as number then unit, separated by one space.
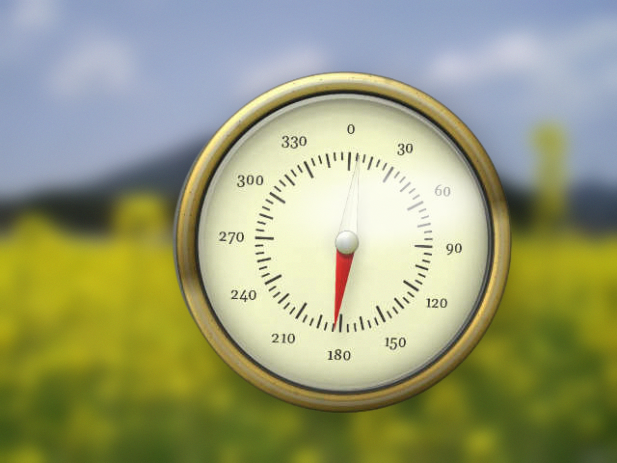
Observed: 185 °
